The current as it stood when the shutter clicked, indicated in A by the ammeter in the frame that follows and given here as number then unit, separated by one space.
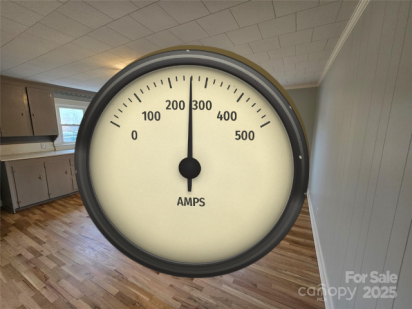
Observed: 260 A
